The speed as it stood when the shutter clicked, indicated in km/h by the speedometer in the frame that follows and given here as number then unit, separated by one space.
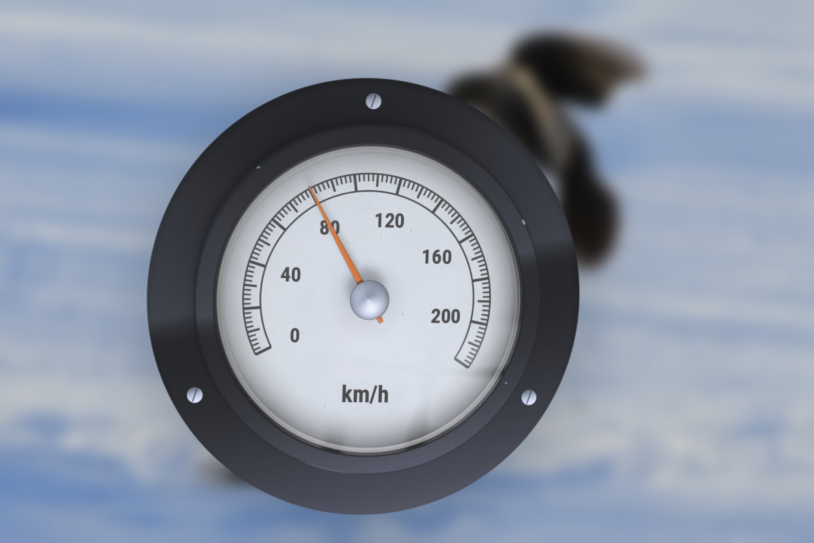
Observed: 80 km/h
